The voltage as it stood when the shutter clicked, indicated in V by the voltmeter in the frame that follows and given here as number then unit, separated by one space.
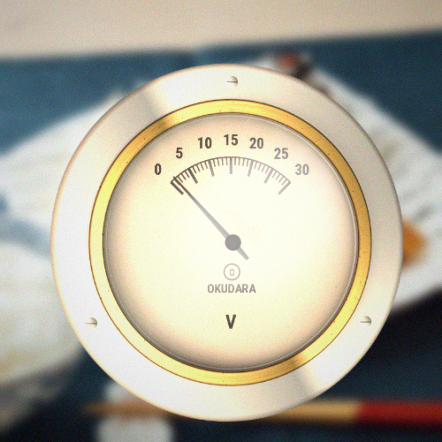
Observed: 1 V
